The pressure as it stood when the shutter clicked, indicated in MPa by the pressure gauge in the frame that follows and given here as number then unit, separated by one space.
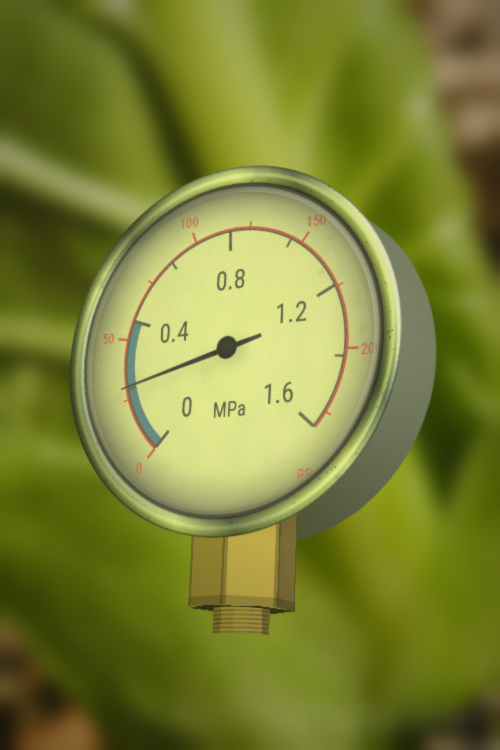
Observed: 0.2 MPa
